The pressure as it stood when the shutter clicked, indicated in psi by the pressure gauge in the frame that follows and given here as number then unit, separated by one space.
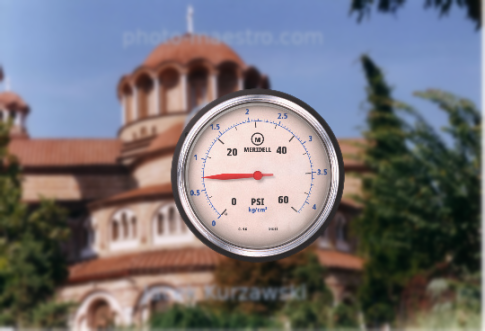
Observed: 10 psi
